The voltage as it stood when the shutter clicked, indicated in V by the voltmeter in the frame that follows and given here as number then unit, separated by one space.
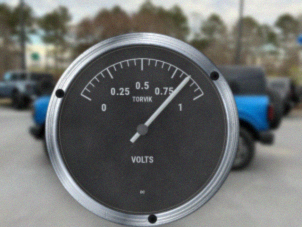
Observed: 0.85 V
